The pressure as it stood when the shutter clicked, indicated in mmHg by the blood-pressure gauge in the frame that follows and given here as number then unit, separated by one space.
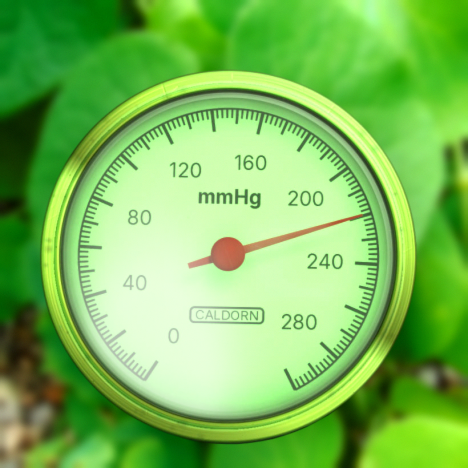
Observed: 220 mmHg
